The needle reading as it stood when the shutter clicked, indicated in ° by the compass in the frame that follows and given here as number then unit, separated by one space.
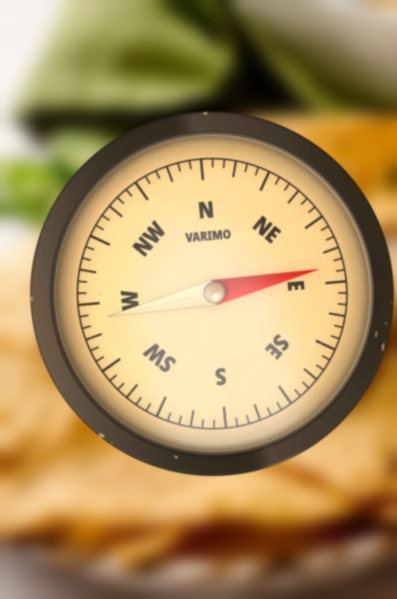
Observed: 82.5 °
